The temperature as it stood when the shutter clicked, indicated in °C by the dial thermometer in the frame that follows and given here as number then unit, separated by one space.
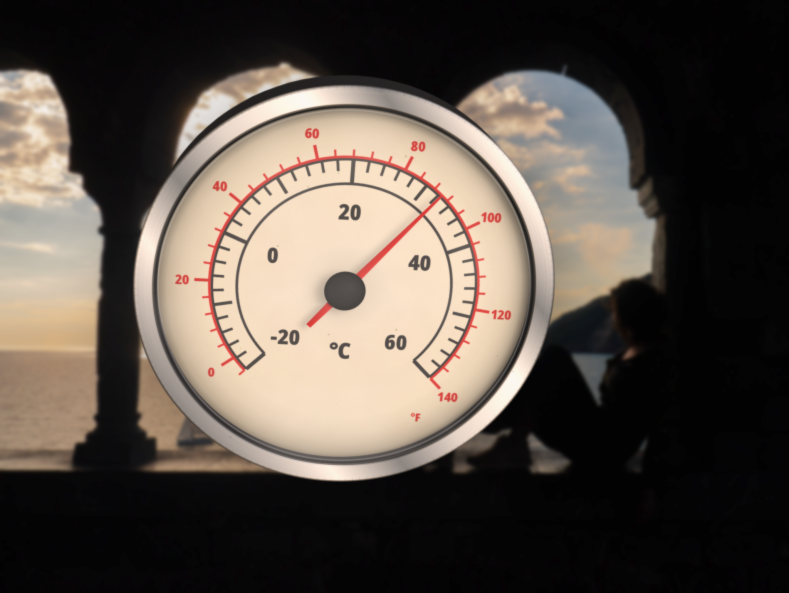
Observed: 32 °C
